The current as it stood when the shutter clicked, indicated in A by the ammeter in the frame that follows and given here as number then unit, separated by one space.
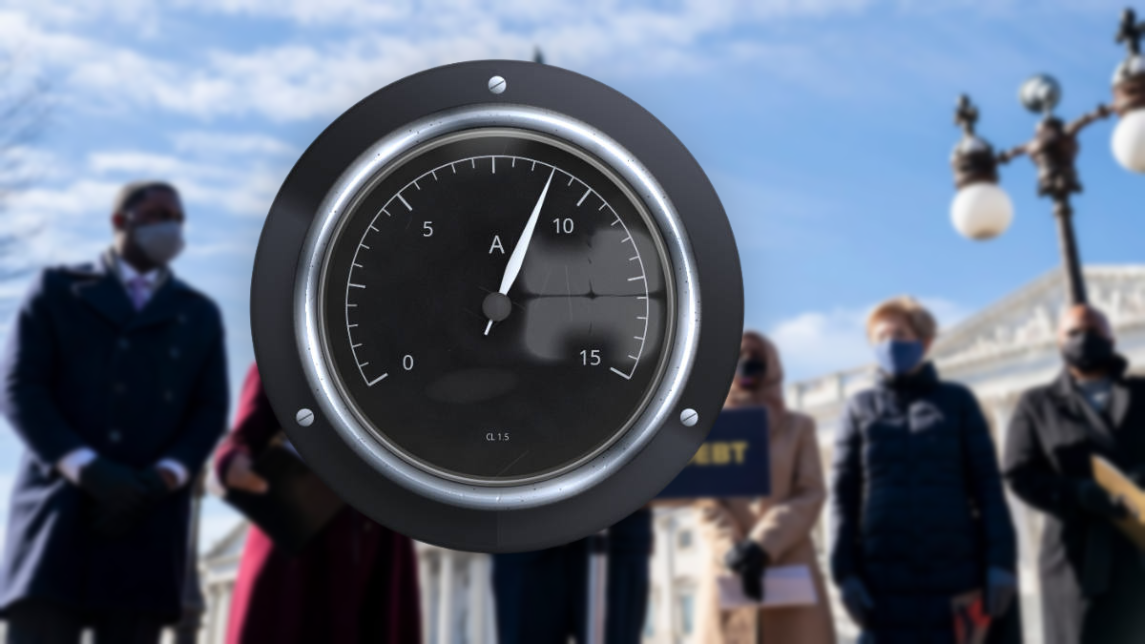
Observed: 9 A
